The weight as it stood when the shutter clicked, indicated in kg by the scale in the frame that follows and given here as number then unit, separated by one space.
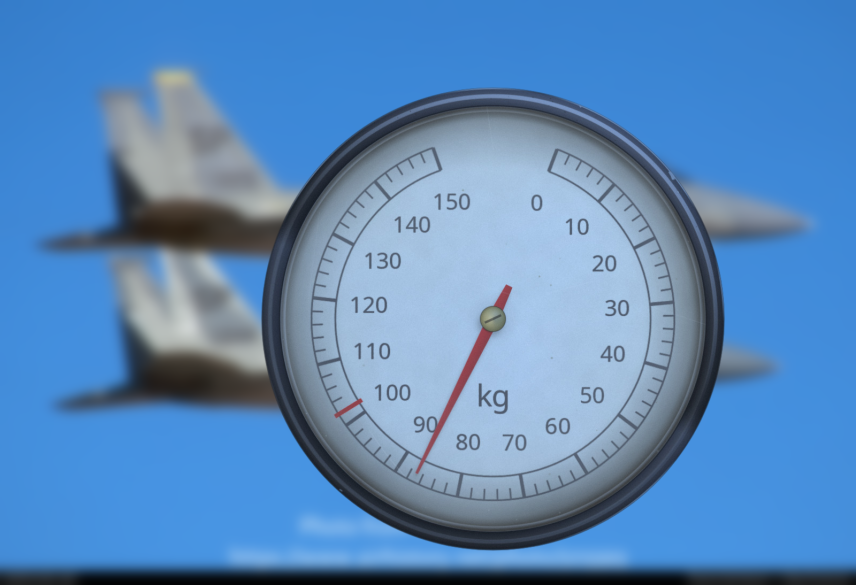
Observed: 87 kg
